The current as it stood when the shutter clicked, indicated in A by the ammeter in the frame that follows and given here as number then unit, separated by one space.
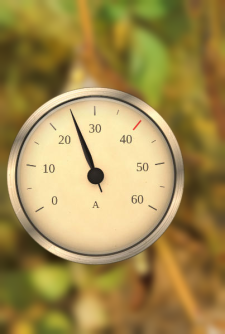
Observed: 25 A
